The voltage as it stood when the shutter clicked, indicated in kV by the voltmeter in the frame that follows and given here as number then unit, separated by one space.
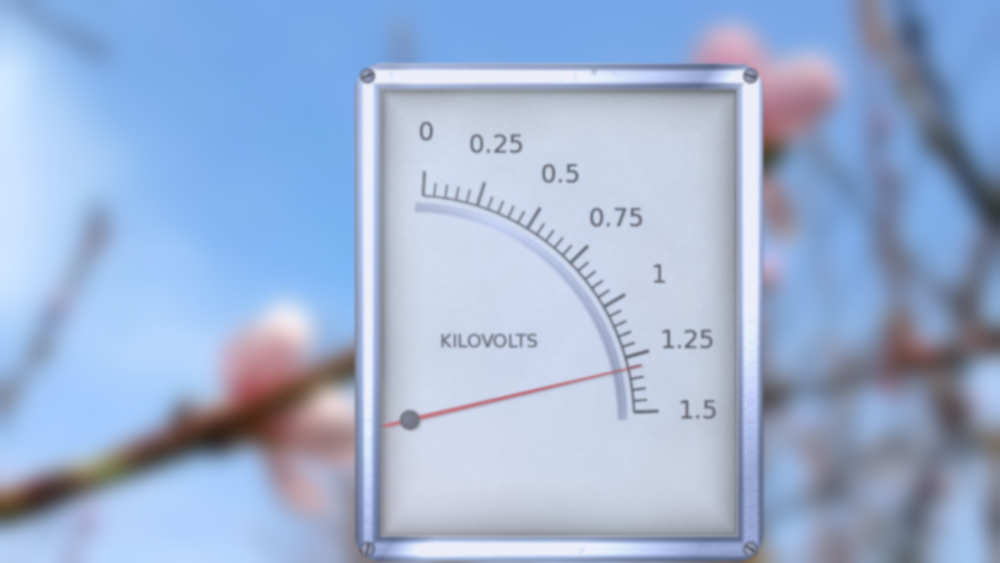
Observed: 1.3 kV
